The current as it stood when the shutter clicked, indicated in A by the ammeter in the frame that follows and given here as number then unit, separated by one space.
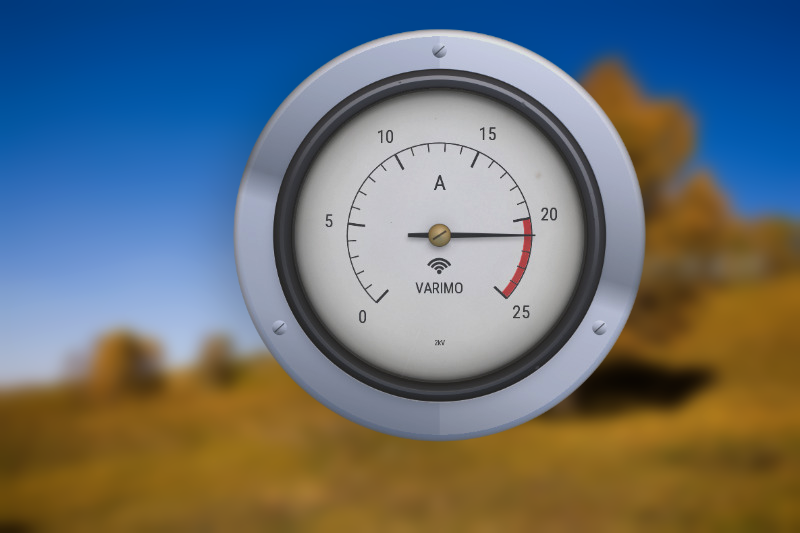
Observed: 21 A
